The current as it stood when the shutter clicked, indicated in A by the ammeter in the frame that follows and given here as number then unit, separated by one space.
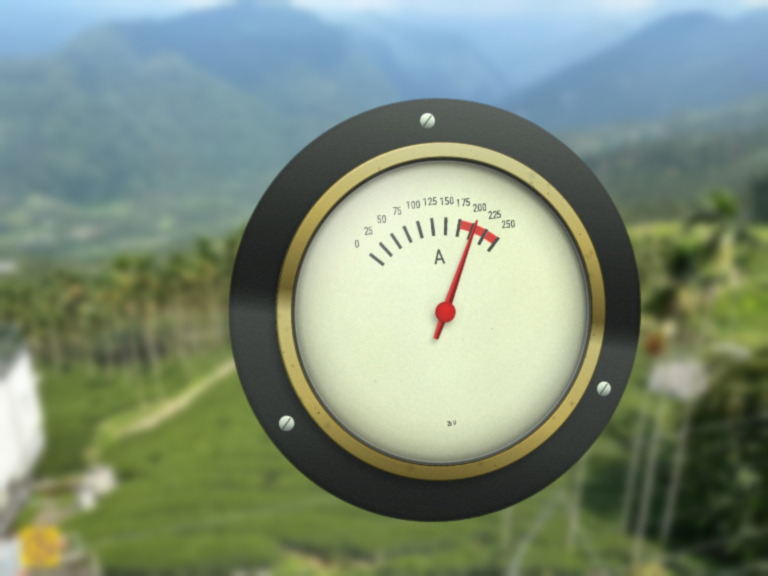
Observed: 200 A
